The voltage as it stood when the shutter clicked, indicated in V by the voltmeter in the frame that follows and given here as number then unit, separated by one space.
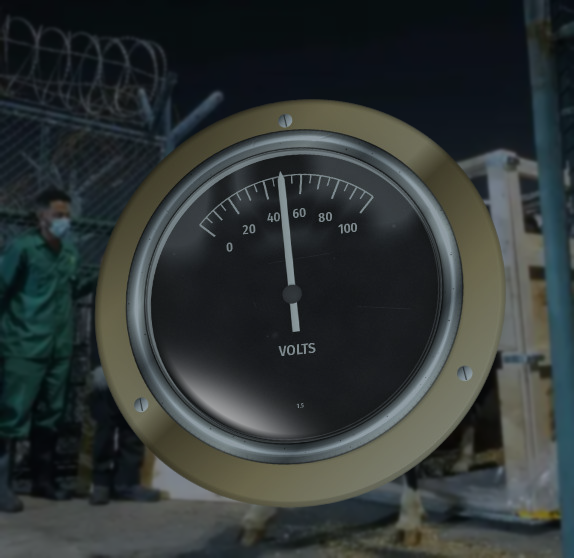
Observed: 50 V
